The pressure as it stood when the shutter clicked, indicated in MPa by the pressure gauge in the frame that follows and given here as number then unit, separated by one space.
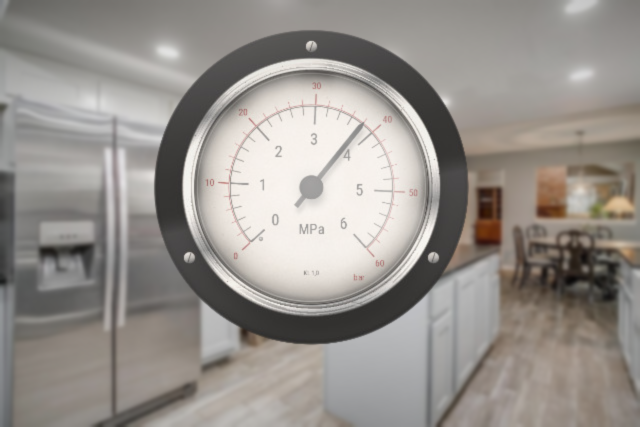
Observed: 3.8 MPa
